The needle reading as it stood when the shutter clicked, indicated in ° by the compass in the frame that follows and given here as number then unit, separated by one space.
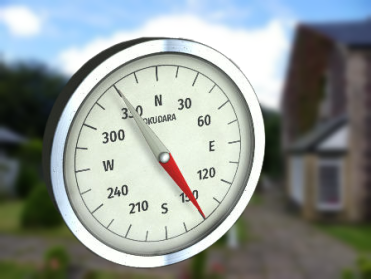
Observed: 150 °
